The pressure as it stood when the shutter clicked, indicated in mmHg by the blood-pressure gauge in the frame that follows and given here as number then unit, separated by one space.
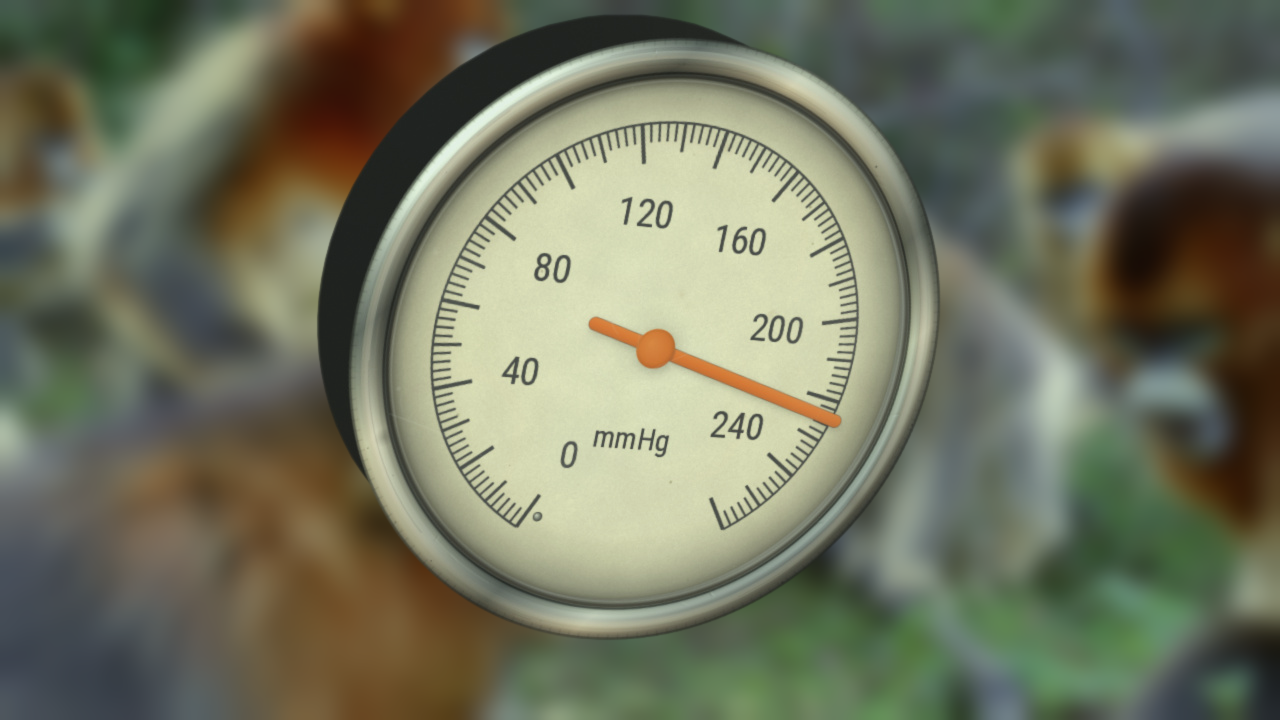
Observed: 224 mmHg
